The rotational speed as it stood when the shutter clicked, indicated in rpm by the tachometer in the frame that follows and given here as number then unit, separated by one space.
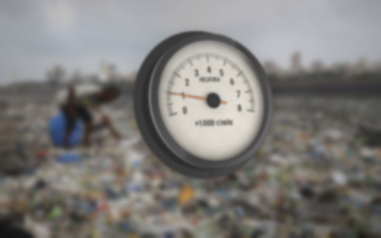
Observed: 1000 rpm
